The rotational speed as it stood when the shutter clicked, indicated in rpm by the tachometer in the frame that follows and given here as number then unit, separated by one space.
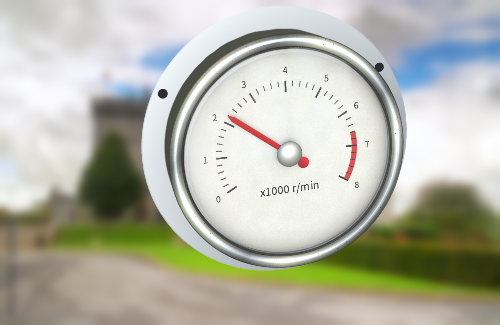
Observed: 2200 rpm
